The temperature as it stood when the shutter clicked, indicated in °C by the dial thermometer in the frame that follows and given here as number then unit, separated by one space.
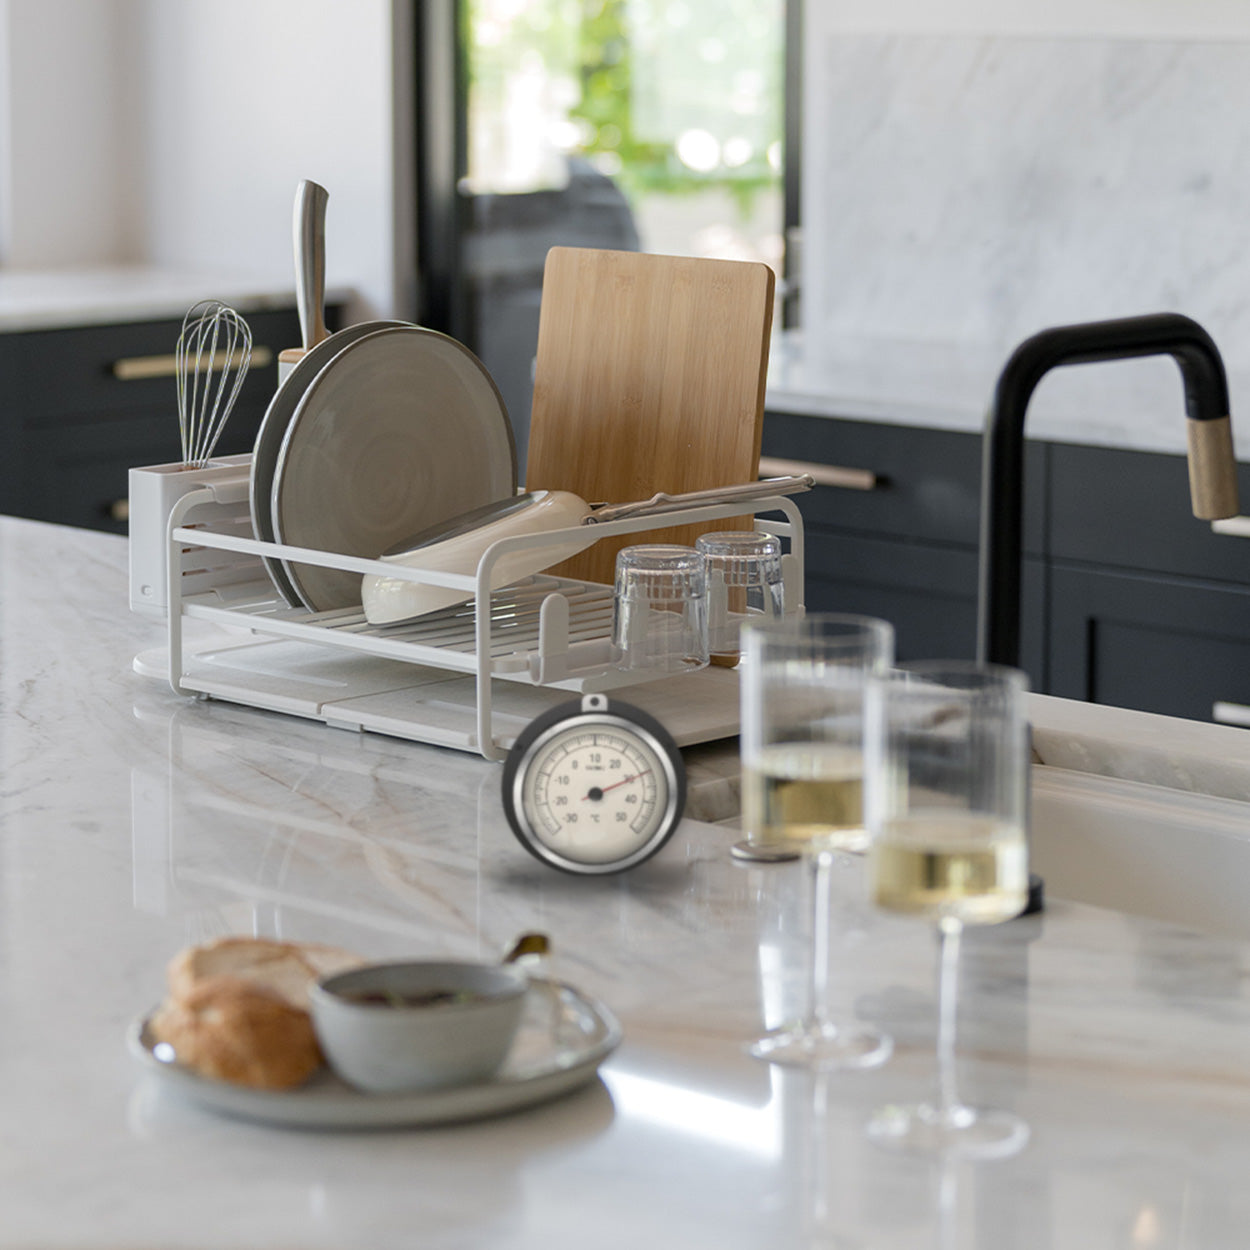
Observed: 30 °C
